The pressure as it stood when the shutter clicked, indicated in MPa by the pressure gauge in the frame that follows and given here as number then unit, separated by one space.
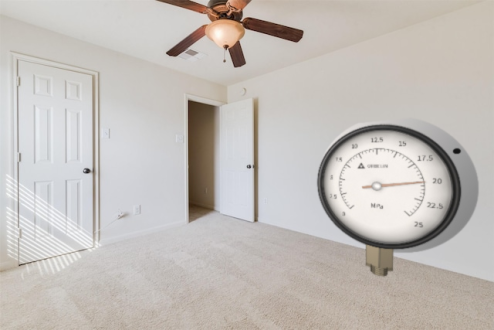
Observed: 20 MPa
